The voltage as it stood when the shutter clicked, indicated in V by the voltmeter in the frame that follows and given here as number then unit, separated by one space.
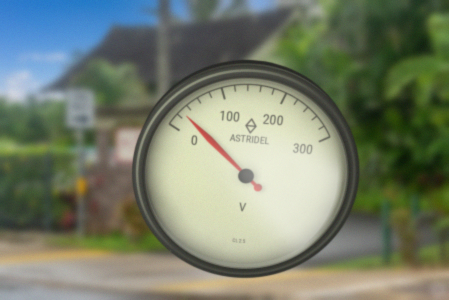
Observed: 30 V
